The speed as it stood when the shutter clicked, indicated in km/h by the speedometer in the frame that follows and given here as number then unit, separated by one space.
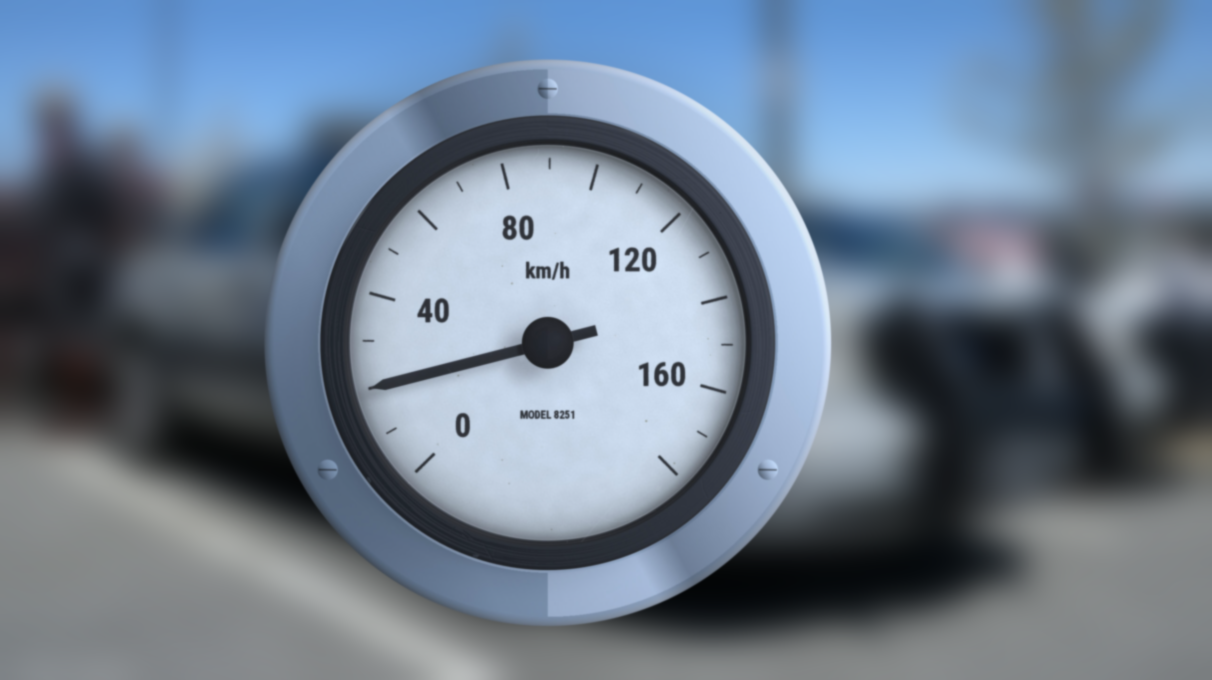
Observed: 20 km/h
